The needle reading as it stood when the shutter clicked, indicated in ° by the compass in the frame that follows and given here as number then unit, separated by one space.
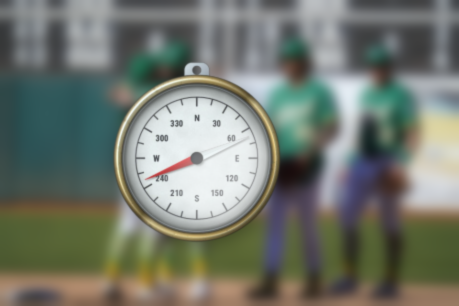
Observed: 247.5 °
